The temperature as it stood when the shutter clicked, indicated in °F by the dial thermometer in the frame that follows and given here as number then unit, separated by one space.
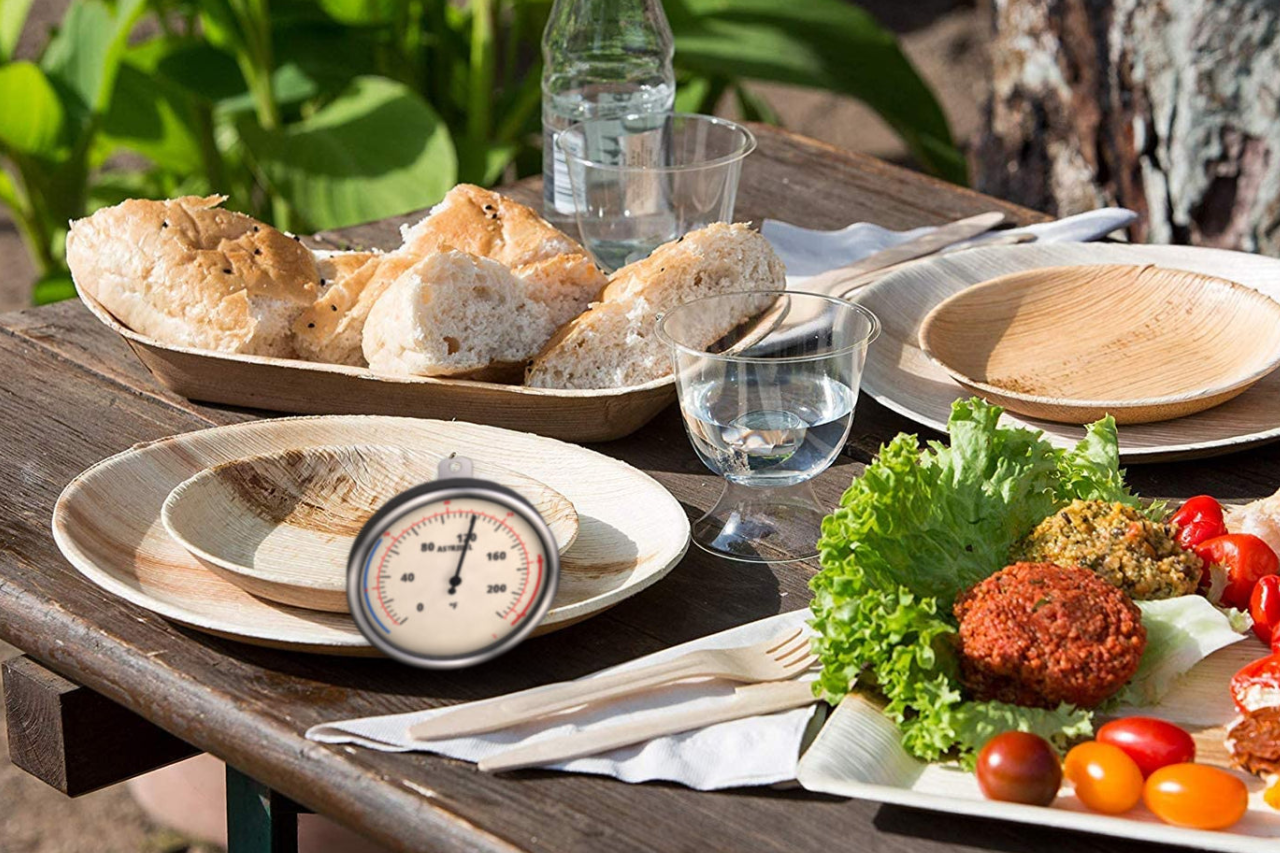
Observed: 120 °F
